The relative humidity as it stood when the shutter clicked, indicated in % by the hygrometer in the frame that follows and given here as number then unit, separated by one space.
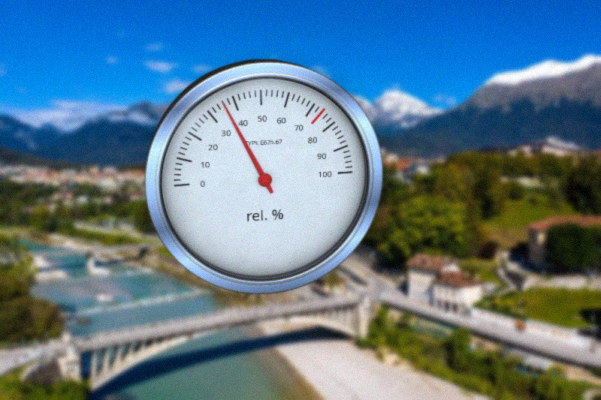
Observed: 36 %
